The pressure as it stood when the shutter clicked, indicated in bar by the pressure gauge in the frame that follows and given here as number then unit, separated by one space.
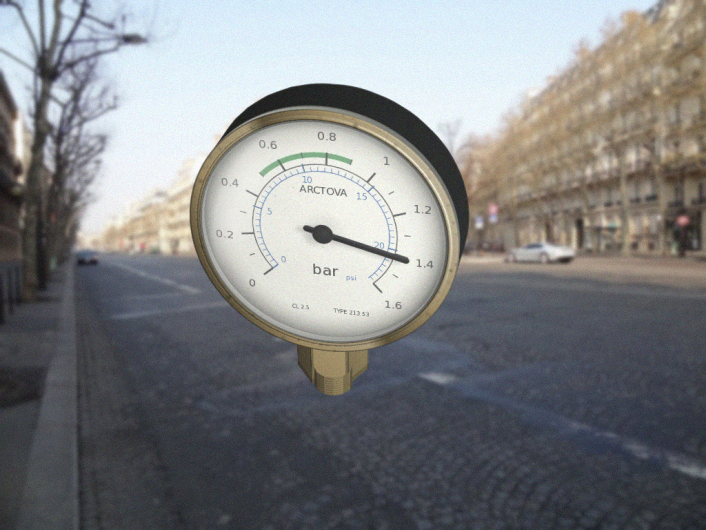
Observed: 1.4 bar
